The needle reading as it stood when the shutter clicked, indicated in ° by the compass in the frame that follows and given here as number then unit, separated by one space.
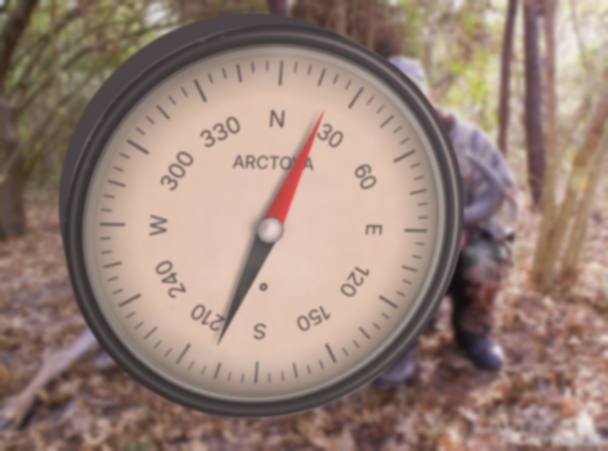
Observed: 20 °
